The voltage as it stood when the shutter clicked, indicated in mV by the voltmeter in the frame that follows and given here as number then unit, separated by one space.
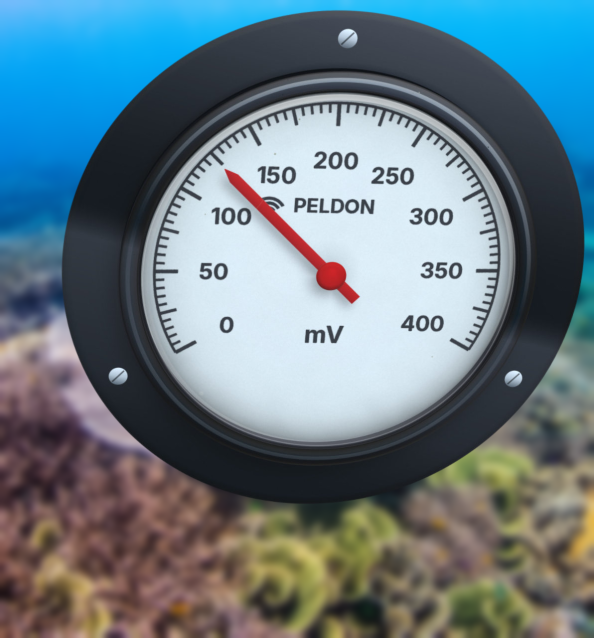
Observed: 125 mV
